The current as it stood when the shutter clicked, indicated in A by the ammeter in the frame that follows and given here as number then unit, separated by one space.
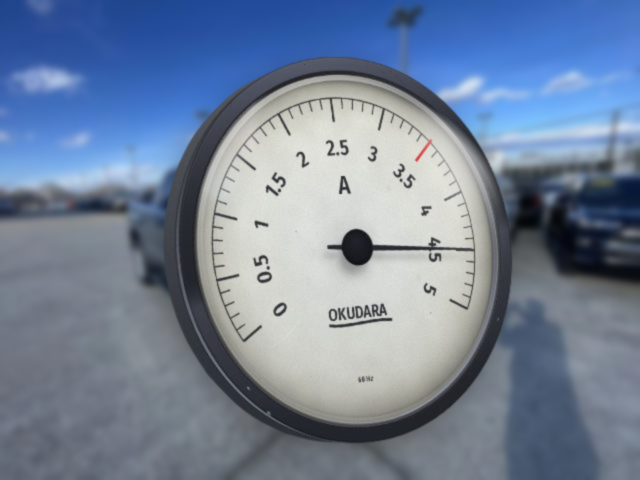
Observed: 4.5 A
